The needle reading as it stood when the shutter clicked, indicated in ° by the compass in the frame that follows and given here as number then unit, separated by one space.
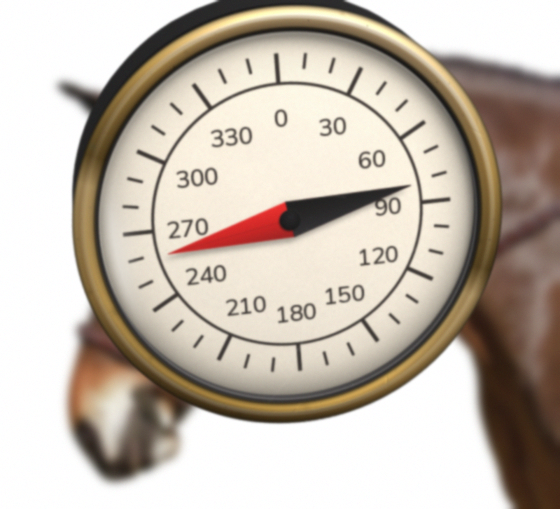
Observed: 260 °
